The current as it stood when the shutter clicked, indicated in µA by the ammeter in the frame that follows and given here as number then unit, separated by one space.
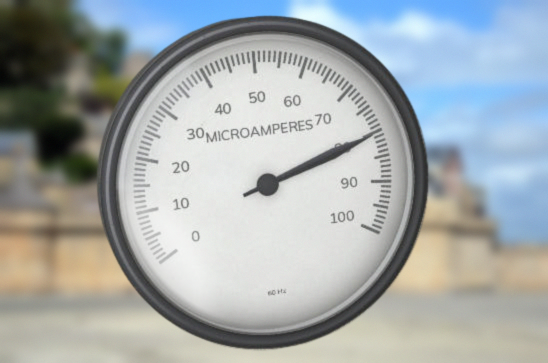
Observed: 80 µA
